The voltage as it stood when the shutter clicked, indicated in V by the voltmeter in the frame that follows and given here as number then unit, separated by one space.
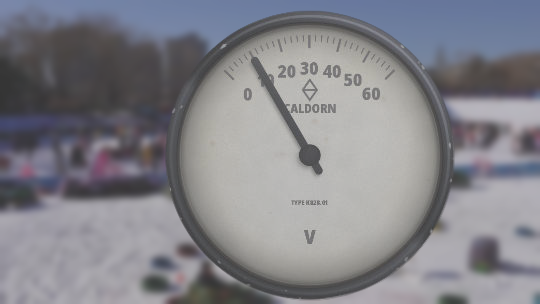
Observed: 10 V
